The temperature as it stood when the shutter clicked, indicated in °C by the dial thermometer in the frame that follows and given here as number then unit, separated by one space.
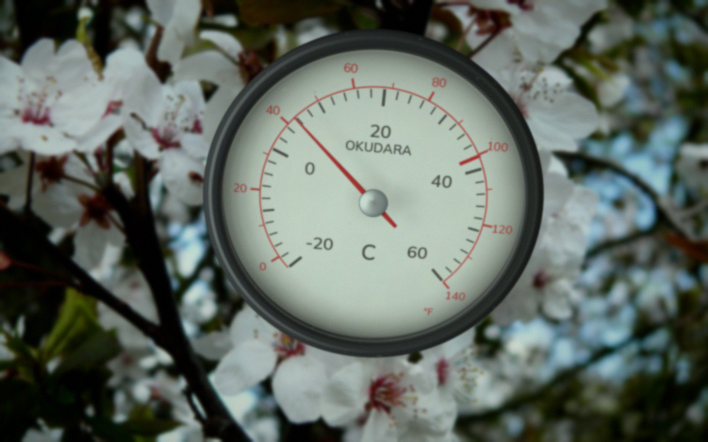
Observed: 6 °C
